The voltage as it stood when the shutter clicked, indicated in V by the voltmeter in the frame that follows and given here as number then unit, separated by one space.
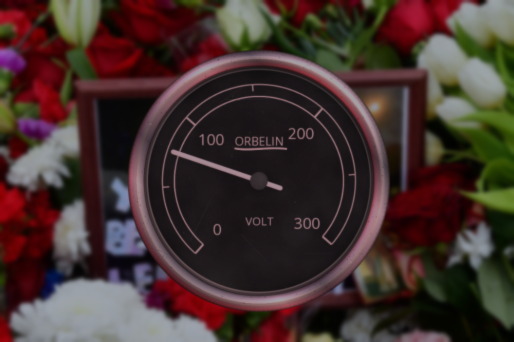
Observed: 75 V
